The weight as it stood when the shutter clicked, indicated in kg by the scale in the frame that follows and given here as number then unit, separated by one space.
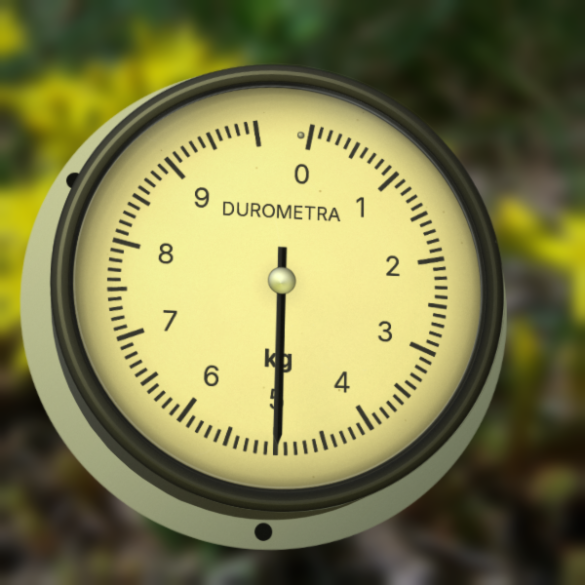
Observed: 5 kg
